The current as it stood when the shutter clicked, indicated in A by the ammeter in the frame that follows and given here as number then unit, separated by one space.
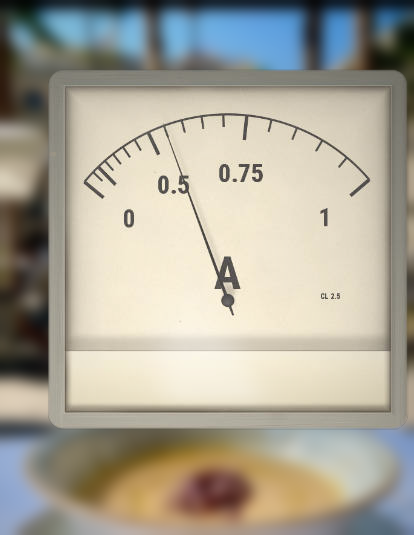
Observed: 0.55 A
